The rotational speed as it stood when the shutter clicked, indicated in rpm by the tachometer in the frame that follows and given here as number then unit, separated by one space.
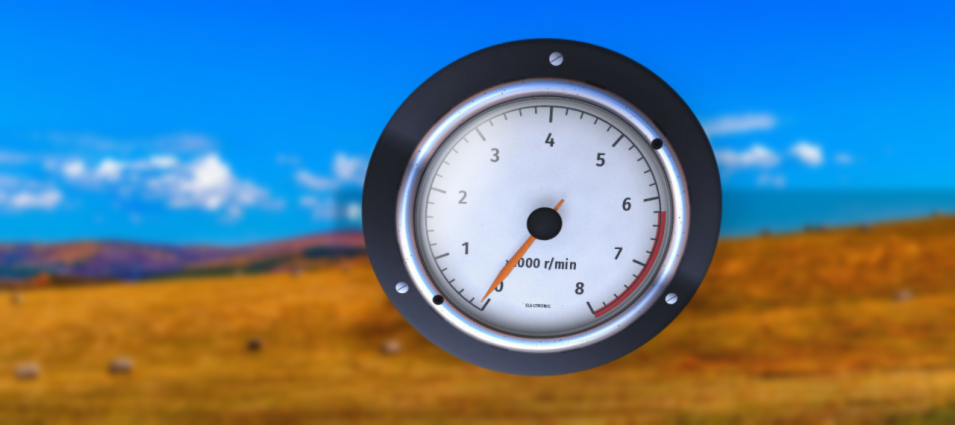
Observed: 100 rpm
